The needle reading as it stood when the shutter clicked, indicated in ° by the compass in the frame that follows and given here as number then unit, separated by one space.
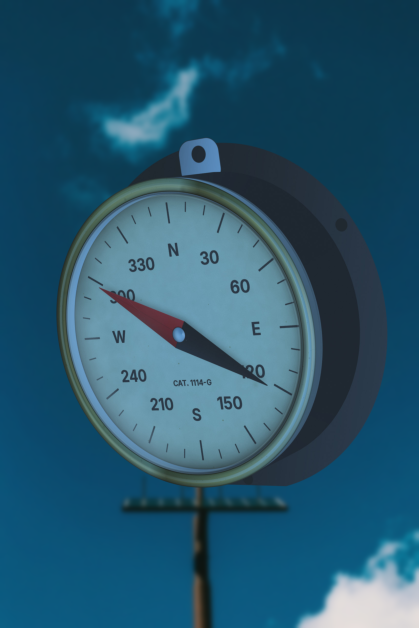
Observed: 300 °
